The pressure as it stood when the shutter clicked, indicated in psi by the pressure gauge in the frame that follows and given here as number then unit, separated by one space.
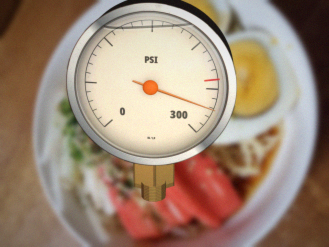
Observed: 270 psi
